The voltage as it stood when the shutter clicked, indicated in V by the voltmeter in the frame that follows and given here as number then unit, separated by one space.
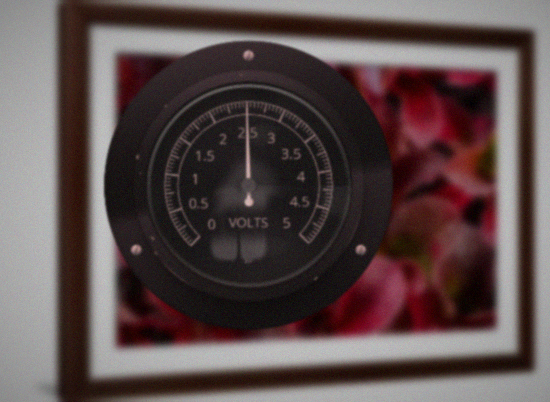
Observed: 2.5 V
